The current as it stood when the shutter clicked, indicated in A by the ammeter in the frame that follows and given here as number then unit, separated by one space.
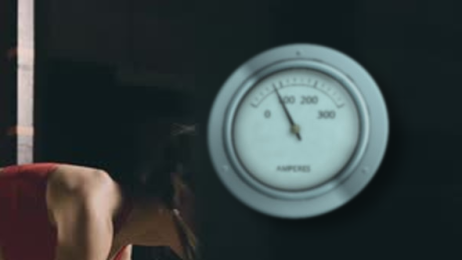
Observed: 80 A
